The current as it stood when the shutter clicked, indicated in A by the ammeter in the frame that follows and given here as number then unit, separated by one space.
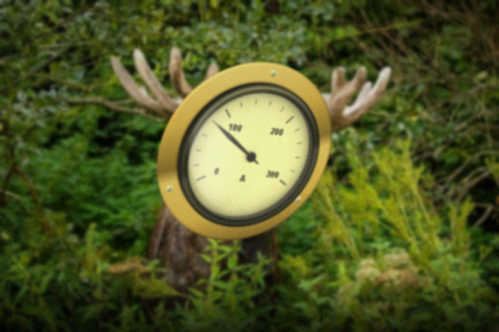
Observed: 80 A
